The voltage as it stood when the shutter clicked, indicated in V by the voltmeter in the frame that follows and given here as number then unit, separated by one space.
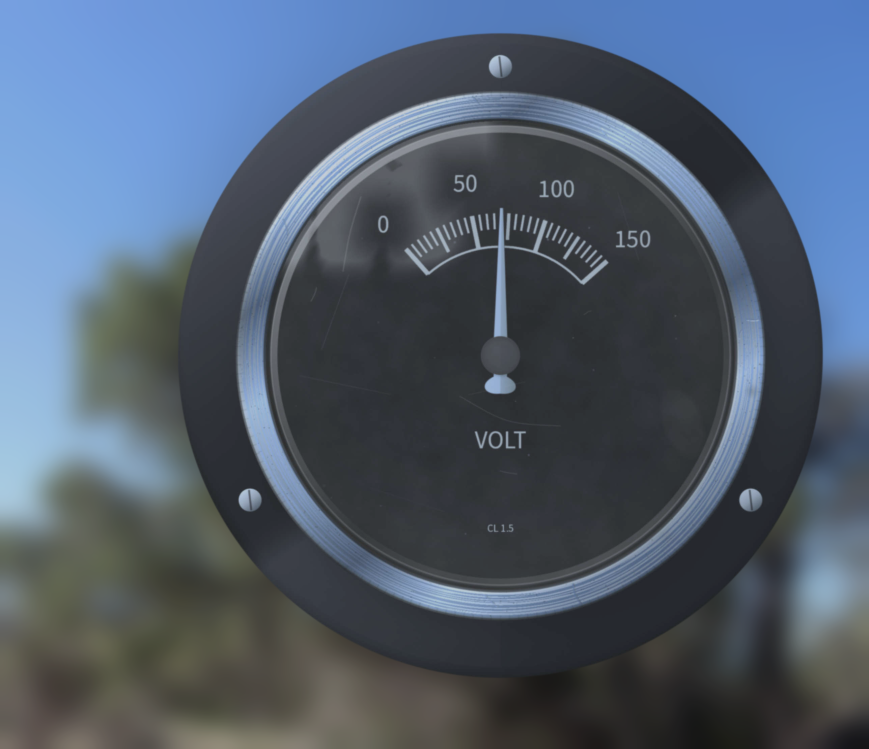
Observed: 70 V
